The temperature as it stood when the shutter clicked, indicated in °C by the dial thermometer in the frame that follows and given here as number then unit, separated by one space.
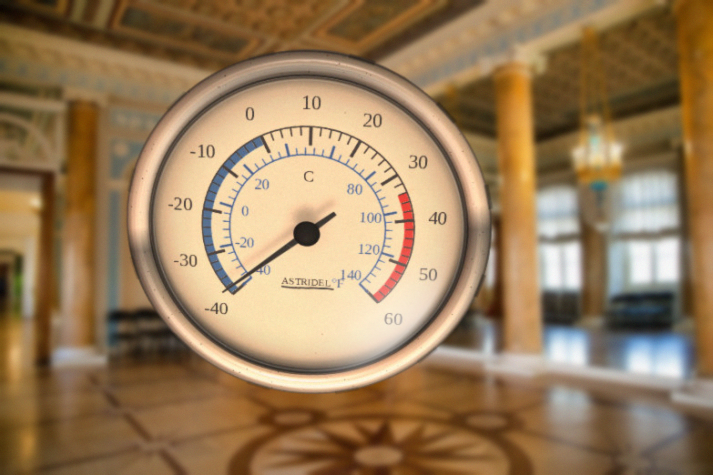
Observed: -38 °C
